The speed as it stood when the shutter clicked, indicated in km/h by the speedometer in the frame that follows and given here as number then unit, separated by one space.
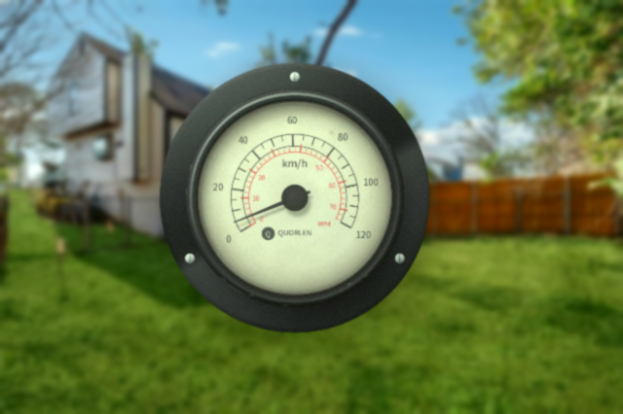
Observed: 5 km/h
